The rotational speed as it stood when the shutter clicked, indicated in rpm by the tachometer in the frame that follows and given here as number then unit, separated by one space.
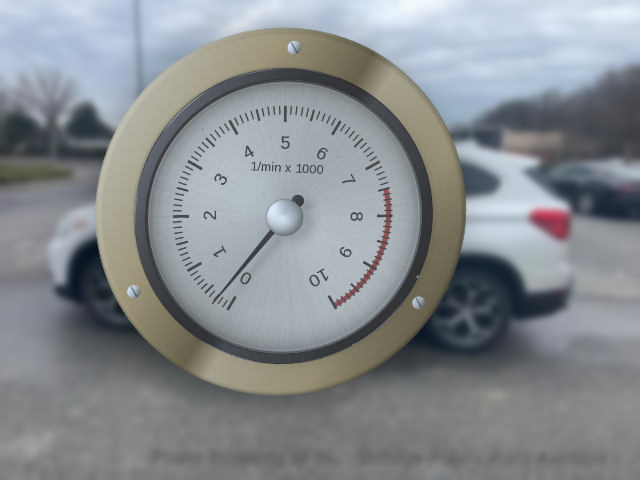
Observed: 300 rpm
